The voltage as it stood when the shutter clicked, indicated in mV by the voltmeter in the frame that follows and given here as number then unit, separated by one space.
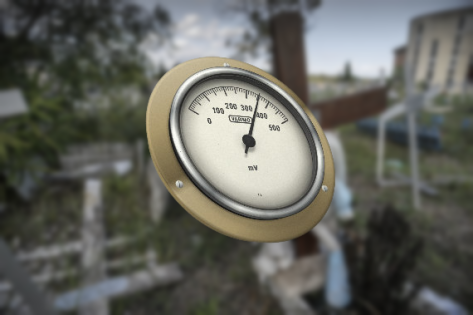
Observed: 350 mV
